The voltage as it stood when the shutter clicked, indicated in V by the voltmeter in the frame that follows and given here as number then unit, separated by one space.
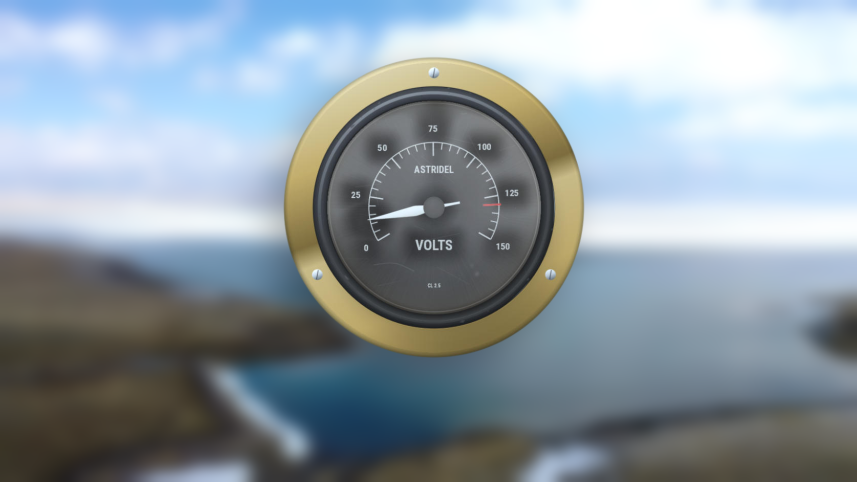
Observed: 12.5 V
